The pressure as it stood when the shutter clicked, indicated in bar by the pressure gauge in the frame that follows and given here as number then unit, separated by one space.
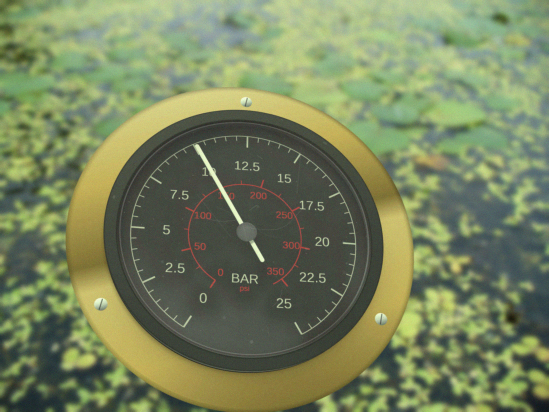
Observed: 10 bar
